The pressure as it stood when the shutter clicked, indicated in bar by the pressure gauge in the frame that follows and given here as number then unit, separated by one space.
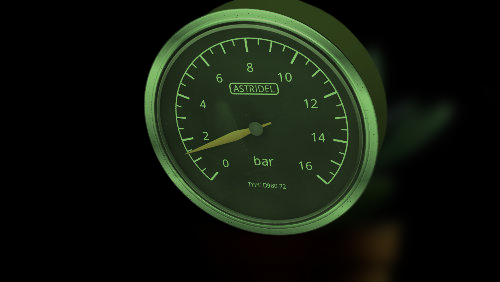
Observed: 1.5 bar
